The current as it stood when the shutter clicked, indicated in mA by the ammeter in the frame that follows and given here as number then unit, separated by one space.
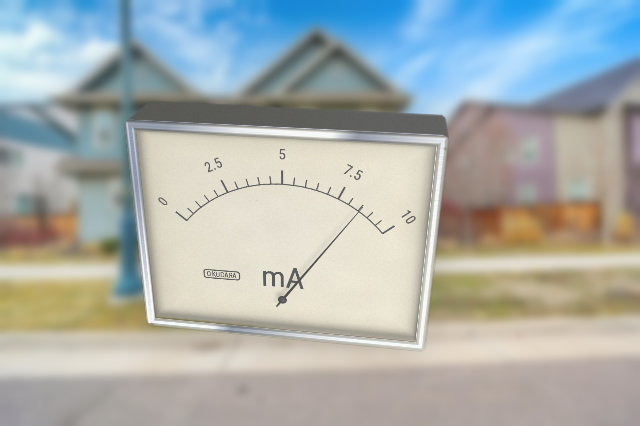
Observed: 8.5 mA
